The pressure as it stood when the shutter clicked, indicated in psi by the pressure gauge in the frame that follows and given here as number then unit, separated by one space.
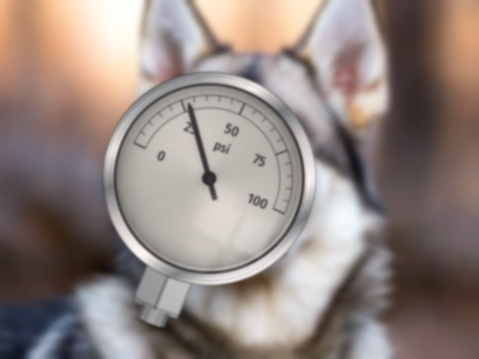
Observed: 27.5 psi
